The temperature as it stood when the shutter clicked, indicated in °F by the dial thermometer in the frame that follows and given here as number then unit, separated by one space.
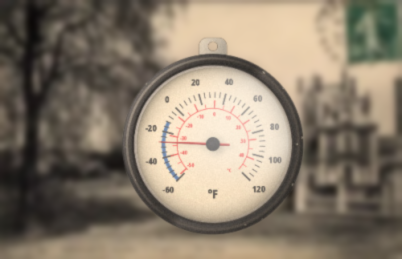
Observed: -28 °F
